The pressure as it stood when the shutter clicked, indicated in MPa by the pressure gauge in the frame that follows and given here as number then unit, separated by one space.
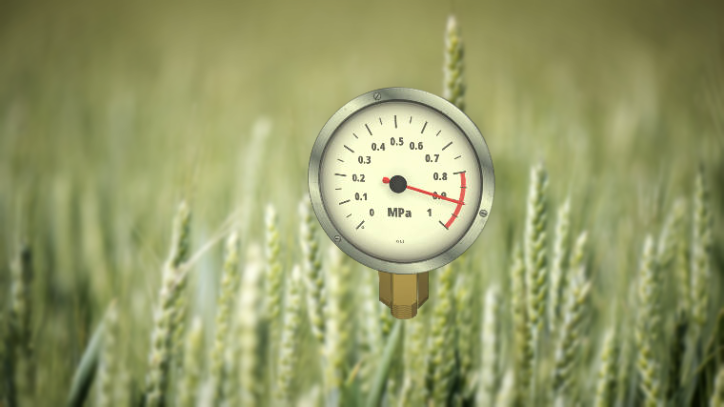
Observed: 0.9 MPa
